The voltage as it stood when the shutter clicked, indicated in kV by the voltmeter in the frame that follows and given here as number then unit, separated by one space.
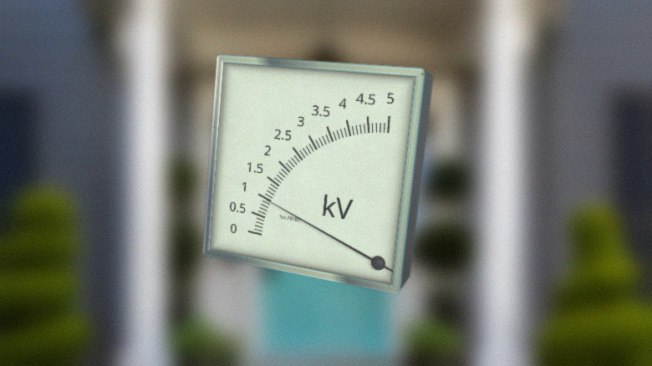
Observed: 1 kV
